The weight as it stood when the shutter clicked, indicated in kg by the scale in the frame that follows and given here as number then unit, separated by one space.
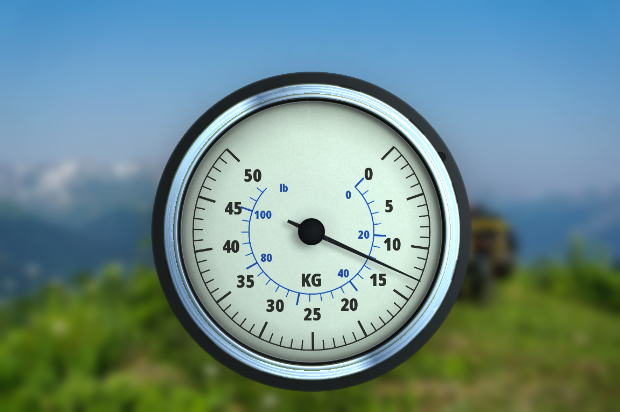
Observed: 13 kg
